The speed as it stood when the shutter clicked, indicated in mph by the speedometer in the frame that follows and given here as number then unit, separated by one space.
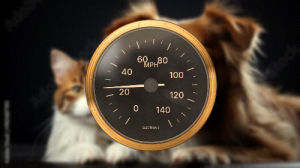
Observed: 25 mph
